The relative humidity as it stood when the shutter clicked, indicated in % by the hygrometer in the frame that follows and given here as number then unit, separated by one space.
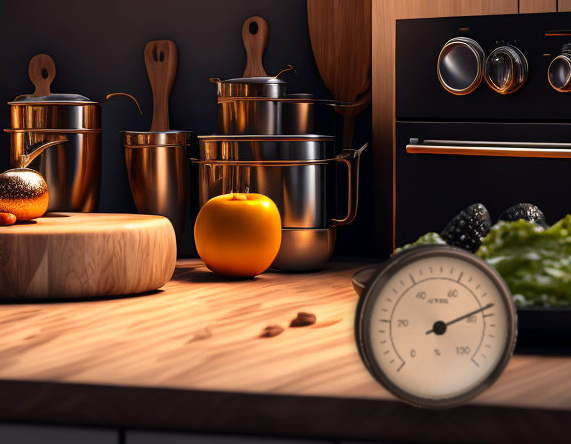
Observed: 76 %
